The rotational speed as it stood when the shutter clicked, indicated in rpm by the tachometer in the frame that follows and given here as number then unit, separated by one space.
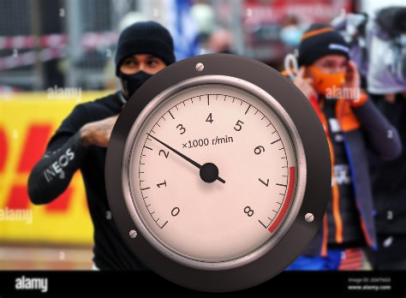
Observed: 2300 rpm
